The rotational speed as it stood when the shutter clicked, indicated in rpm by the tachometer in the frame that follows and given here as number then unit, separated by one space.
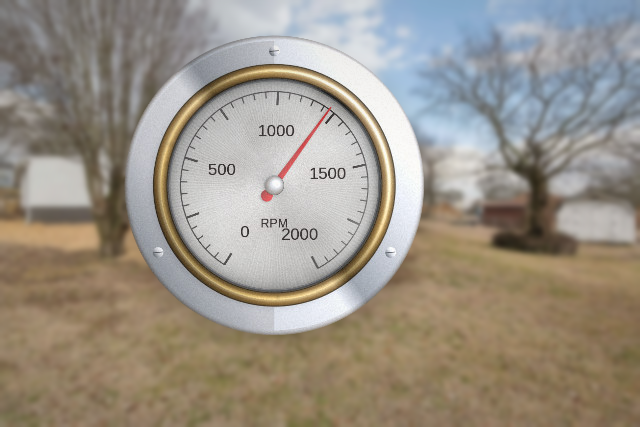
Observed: 1225 rpm
